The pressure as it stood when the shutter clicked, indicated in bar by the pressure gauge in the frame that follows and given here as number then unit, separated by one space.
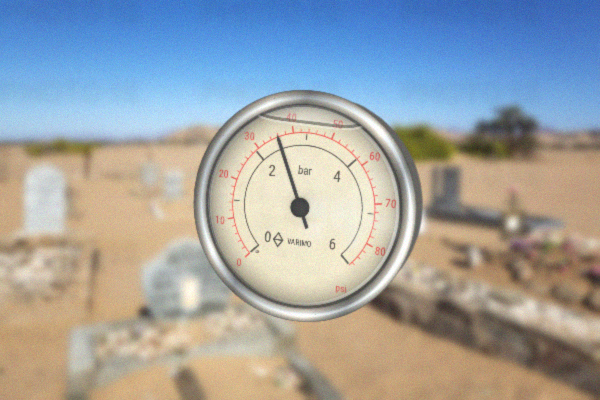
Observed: 2.5 bar
